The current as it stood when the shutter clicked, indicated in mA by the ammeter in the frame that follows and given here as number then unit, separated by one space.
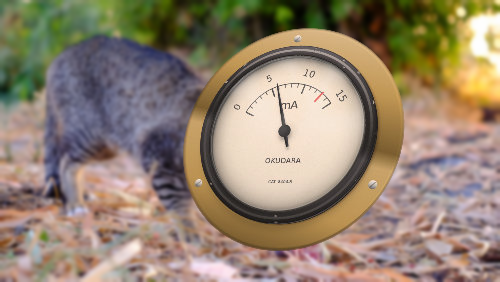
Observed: 6 mA
